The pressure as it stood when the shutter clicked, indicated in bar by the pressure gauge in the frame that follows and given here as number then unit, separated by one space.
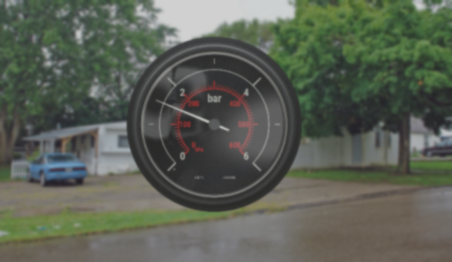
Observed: 1.5 bar
